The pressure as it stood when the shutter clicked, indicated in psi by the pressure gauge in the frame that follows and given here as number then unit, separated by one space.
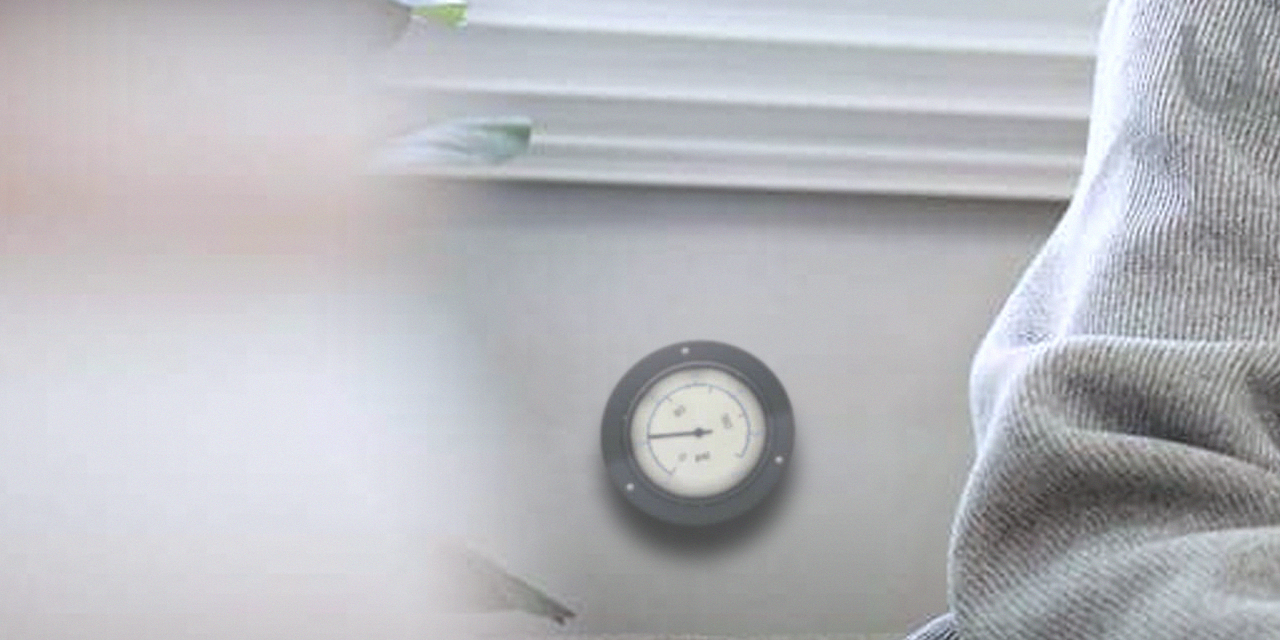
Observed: 40 psi
